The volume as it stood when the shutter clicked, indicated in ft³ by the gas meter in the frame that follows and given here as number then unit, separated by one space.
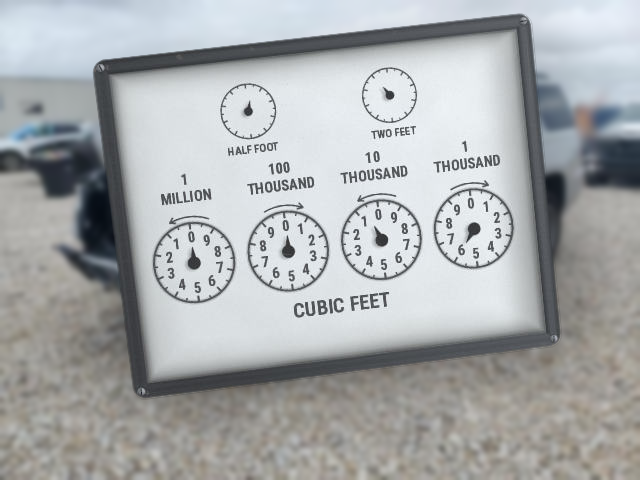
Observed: 600 ft³
